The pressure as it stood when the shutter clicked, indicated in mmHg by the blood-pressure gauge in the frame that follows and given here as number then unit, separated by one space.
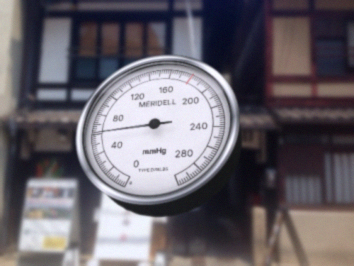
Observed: 60 mmHg
